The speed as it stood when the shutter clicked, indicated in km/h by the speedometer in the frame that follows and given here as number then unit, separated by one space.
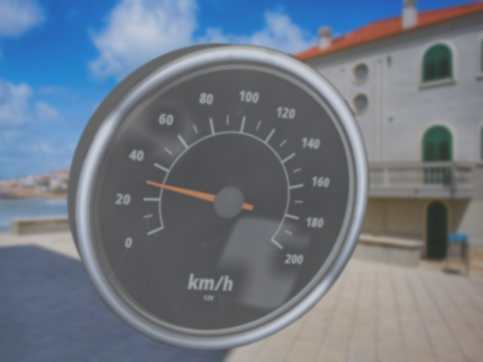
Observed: 30 km/h
